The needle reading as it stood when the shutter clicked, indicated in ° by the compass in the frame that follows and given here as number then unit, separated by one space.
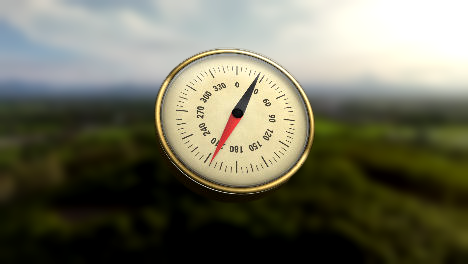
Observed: 205 °
